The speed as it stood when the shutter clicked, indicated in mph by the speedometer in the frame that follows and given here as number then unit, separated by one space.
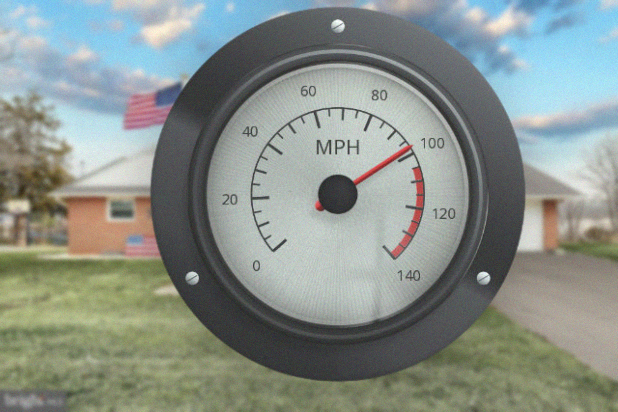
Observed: 97.5 mph
